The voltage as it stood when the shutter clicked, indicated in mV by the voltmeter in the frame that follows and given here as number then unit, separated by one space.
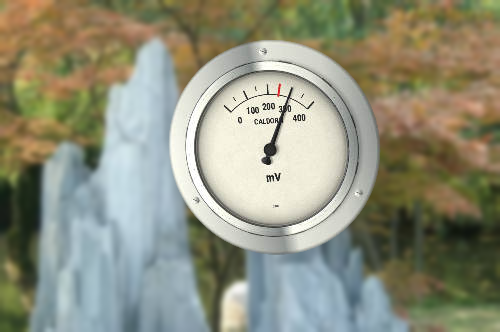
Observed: 300 mV
